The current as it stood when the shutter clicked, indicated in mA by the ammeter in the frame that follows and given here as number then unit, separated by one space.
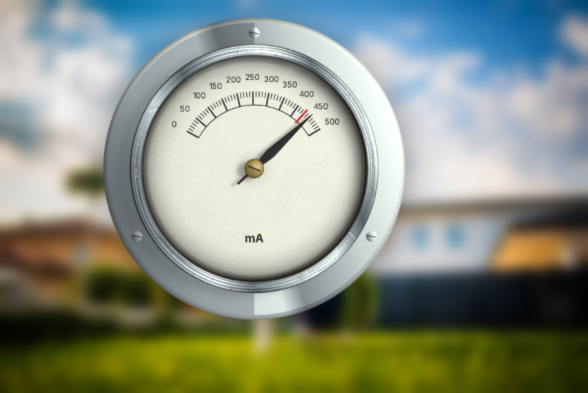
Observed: 450 mA
